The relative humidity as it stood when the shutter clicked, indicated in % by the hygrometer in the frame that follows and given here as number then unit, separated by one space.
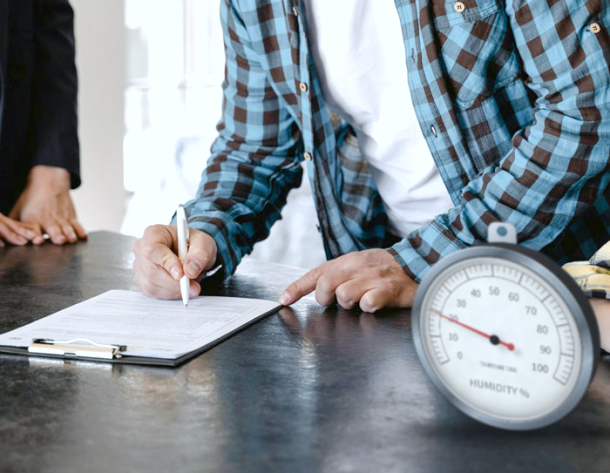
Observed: 20 %
